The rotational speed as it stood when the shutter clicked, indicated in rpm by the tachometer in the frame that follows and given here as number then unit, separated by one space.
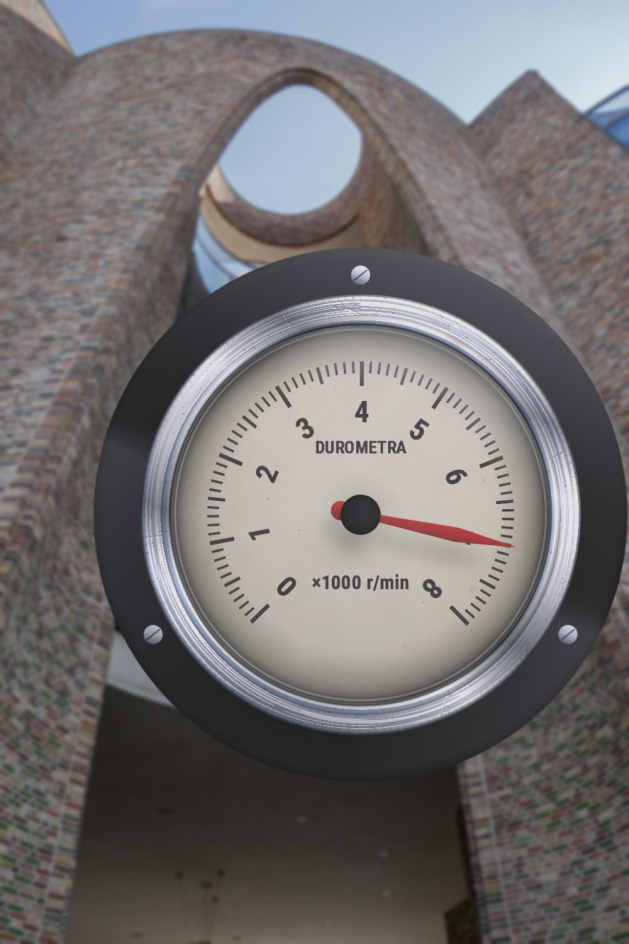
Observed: 7000 rpm
